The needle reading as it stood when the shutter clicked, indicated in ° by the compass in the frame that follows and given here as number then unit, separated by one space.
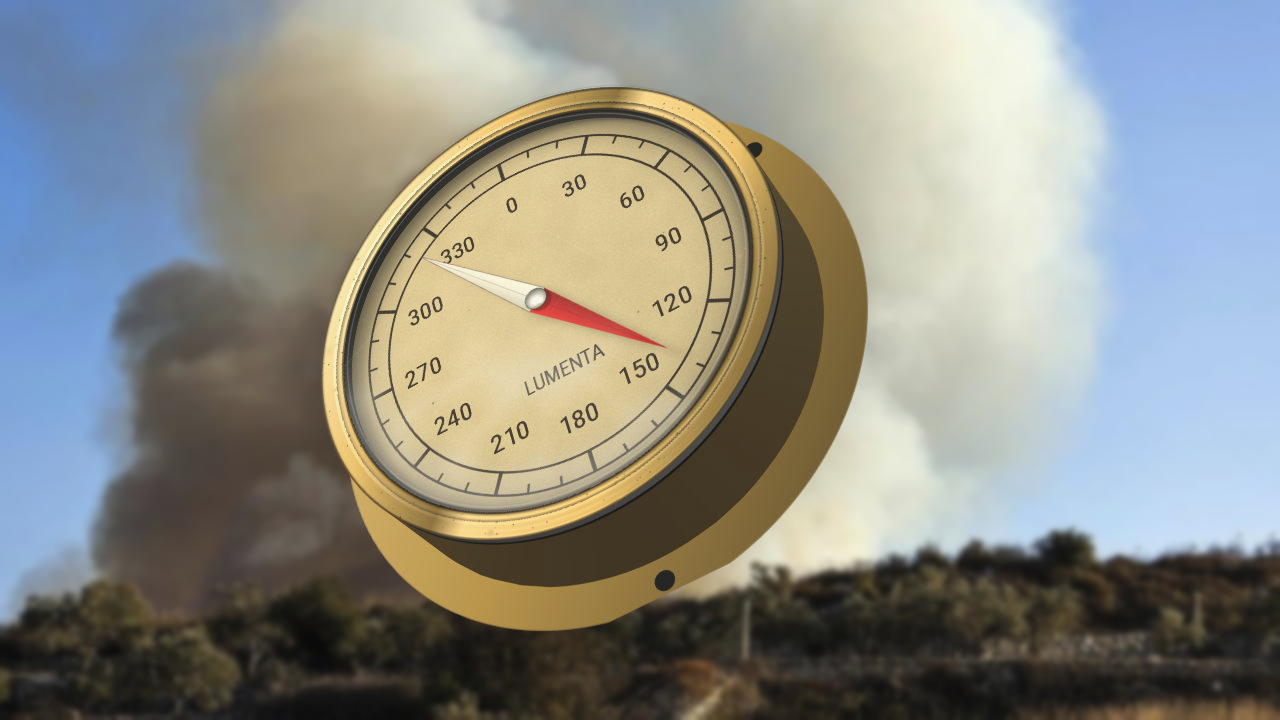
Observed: 140 °
